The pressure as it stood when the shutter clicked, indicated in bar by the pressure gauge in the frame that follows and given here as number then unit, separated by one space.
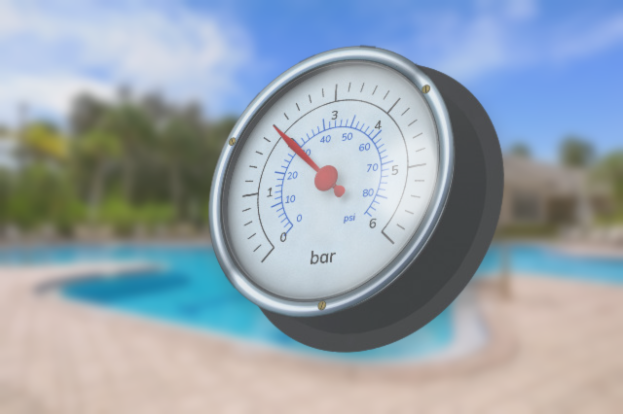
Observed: 2 bar
